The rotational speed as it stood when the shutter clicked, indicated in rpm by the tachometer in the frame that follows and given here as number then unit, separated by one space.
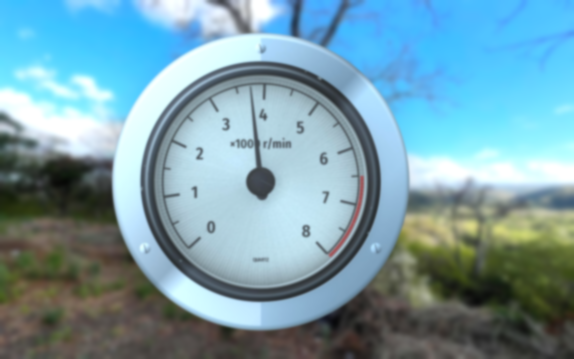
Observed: 3750 rpm
